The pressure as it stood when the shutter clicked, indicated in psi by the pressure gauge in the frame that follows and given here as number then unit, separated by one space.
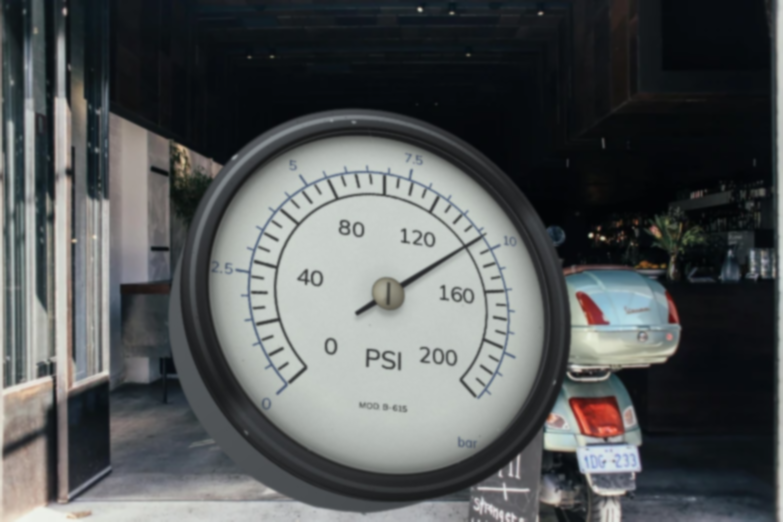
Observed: 140 psi
